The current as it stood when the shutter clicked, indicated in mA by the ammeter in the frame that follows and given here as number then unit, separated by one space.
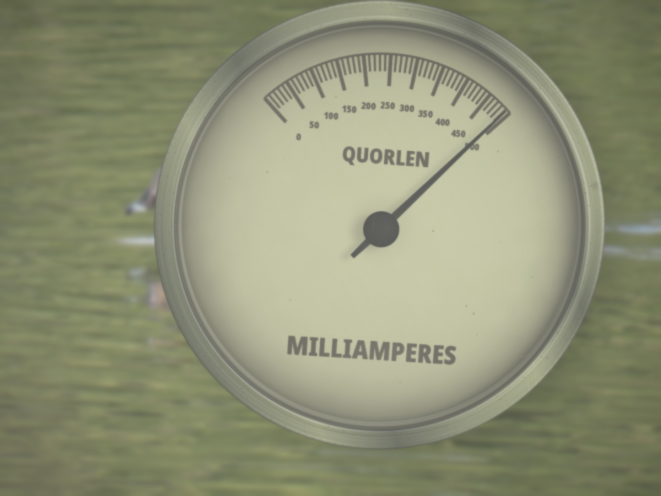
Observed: 490 mA
